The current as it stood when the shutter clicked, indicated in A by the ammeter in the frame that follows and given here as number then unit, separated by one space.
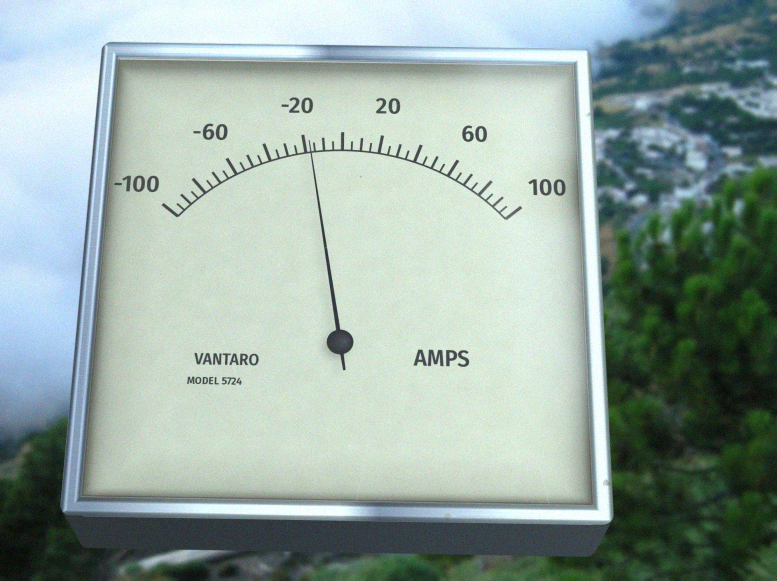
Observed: -17.5 A
